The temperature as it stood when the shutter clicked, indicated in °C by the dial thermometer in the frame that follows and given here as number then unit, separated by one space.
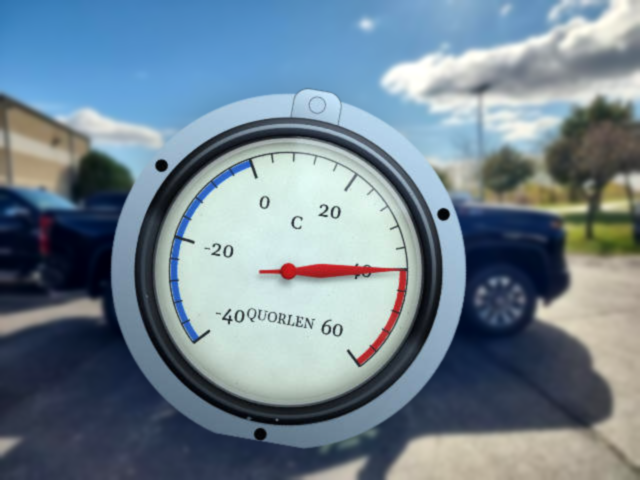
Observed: 40 °C
